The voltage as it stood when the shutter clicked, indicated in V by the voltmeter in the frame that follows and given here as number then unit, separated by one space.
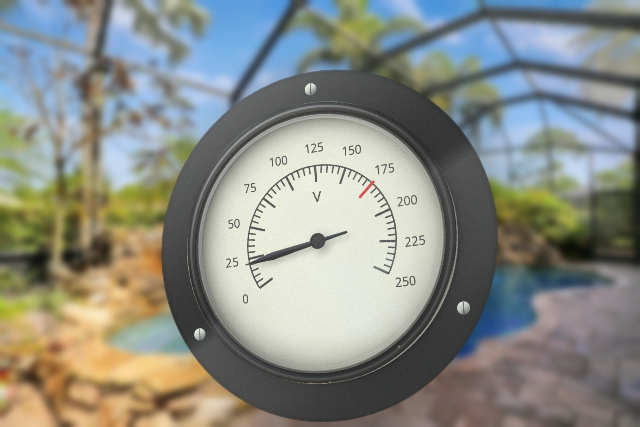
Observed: 20 V
